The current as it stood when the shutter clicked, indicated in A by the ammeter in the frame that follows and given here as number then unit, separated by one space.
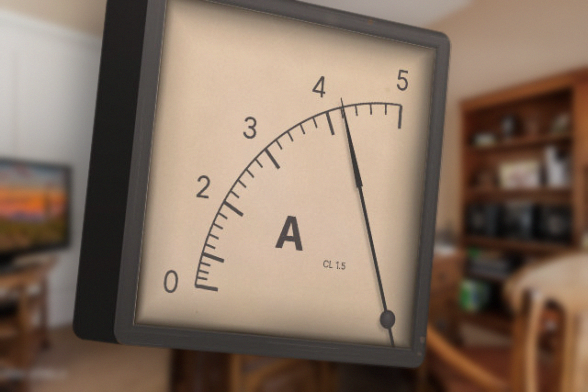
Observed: 4.2 A
